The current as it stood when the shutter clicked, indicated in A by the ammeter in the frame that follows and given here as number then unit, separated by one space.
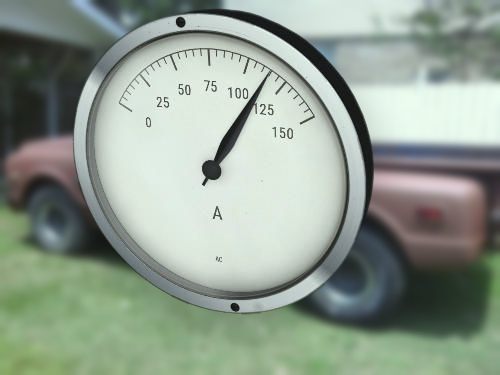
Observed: 115 A
